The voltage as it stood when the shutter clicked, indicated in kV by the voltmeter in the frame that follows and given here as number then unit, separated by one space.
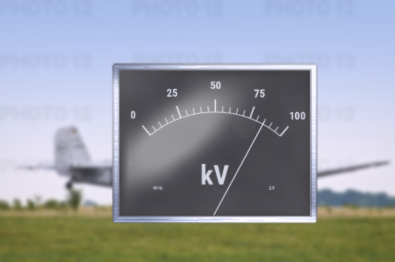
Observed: 85 kV
